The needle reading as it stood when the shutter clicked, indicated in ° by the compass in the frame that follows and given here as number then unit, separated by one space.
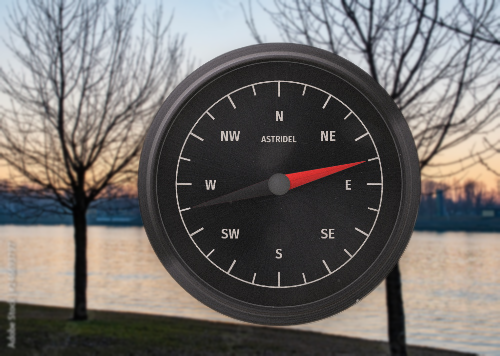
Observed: 75 °
